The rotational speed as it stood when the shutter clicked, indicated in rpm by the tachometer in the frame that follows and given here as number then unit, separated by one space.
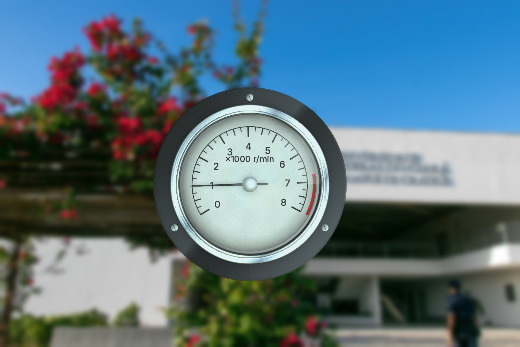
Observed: 1000 rpm
